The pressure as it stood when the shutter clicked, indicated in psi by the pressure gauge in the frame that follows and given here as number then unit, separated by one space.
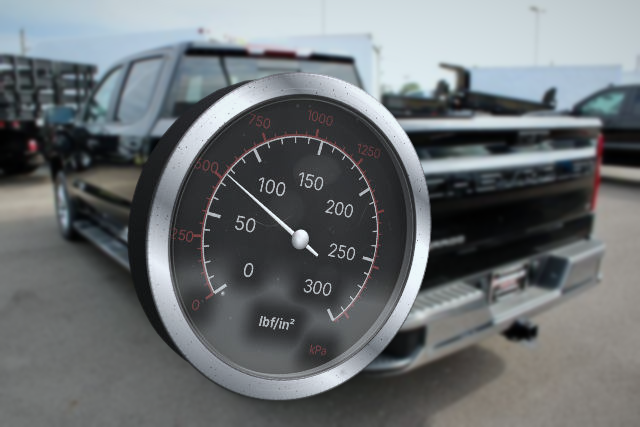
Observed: 75 psi
